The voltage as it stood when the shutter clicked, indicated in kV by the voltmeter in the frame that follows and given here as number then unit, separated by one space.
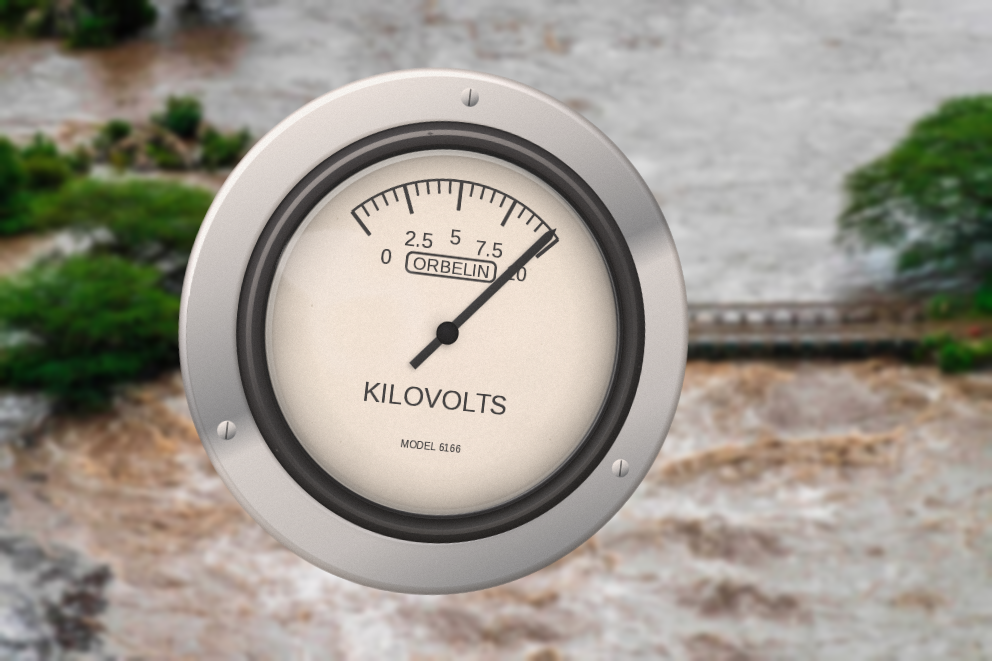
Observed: 9.5 kV
